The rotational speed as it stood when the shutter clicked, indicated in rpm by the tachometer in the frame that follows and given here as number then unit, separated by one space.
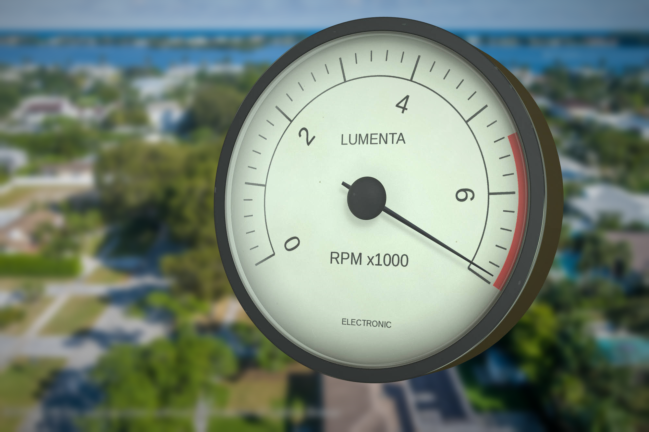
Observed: 6900 rpm
